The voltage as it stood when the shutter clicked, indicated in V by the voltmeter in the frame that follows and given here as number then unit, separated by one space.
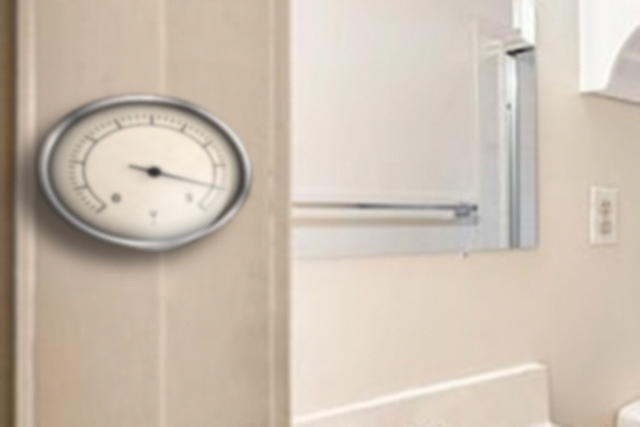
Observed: 4.5 V
